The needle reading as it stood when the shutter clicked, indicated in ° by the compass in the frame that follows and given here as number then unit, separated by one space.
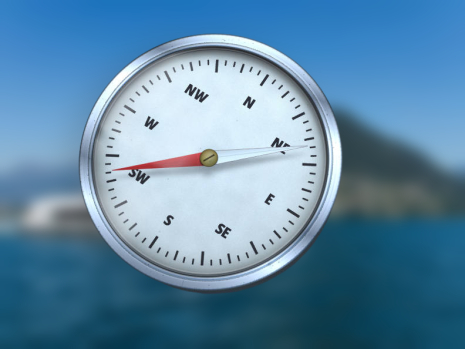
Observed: 230 °
